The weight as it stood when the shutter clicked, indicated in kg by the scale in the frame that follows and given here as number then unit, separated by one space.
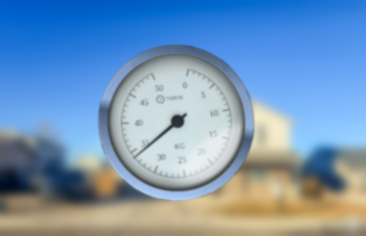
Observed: 34 kg
